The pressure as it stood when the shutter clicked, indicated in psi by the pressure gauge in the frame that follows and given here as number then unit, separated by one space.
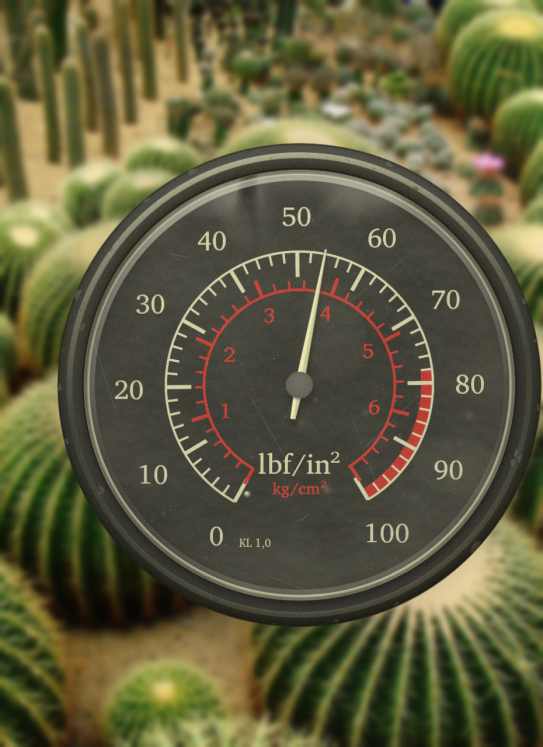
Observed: 54 psi
